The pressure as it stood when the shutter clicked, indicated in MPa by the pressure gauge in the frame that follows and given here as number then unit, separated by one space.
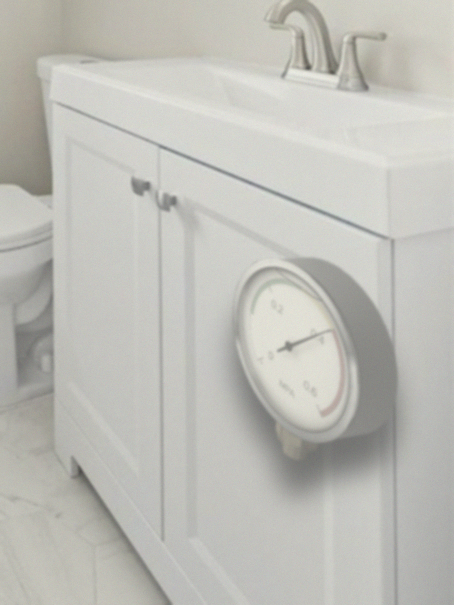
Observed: 0.4 MPa
